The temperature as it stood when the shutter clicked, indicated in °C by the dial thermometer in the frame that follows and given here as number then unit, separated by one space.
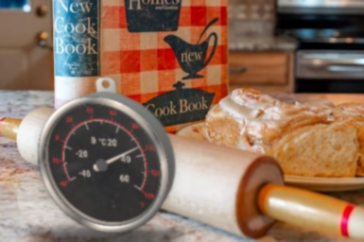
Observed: 35 °C
